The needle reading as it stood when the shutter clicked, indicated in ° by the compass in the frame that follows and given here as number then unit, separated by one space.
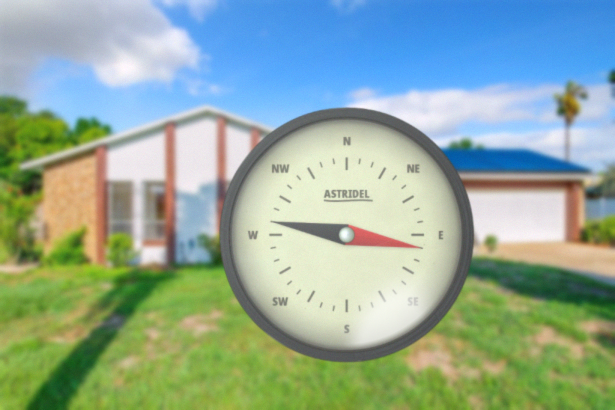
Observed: 100 °
